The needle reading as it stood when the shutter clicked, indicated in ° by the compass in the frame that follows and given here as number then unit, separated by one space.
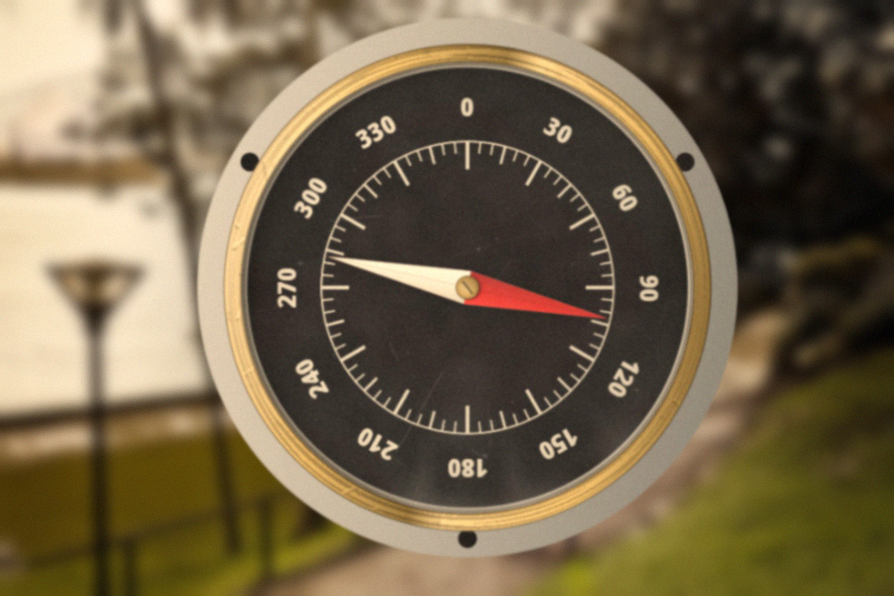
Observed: 102.5 °
